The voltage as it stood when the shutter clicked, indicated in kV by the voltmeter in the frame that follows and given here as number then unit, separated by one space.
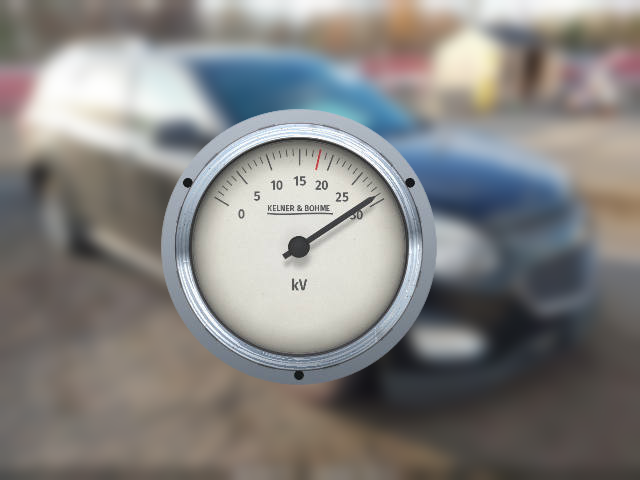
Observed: 29 kV
